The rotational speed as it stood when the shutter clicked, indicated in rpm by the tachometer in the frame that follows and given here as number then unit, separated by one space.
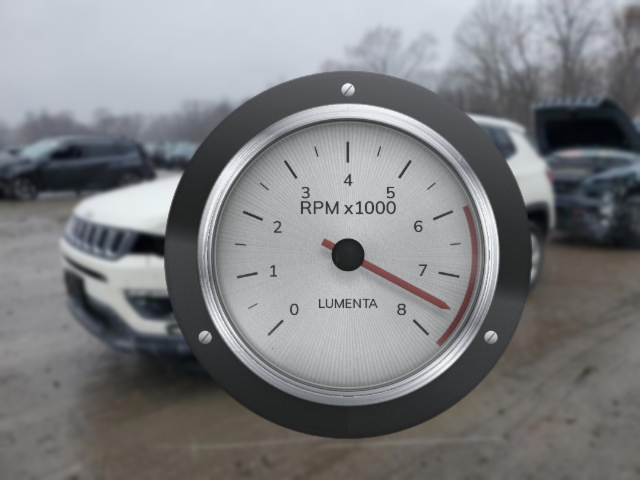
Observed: 7500 rpm
